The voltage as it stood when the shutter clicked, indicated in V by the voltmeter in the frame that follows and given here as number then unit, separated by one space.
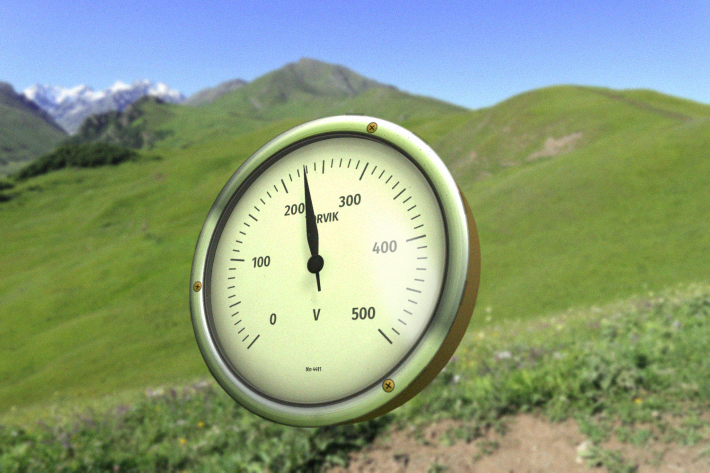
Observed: 230 V
